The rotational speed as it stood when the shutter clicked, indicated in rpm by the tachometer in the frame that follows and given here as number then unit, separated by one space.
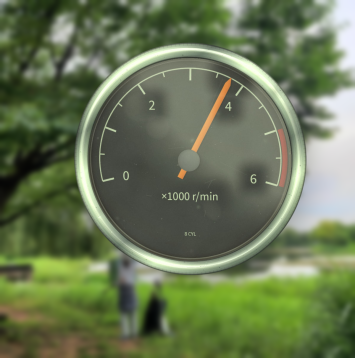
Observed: 3750 rpm
